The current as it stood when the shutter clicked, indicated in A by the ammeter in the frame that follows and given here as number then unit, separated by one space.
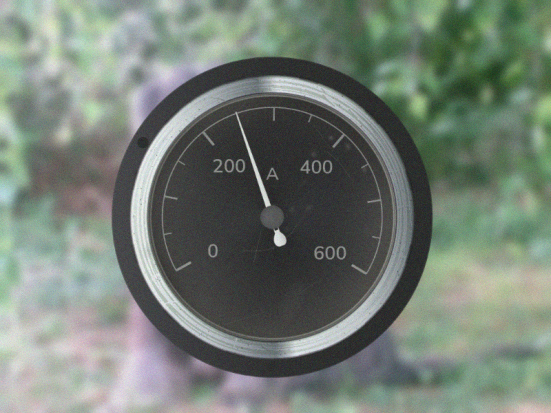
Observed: 250 A
